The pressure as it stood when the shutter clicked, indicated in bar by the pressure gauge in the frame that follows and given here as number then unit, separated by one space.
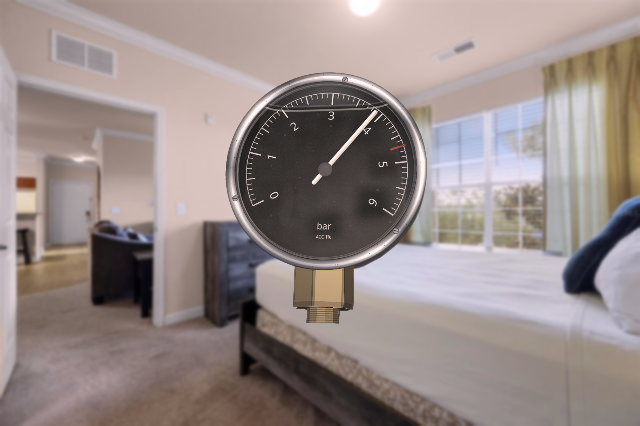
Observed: 3.9 bar
